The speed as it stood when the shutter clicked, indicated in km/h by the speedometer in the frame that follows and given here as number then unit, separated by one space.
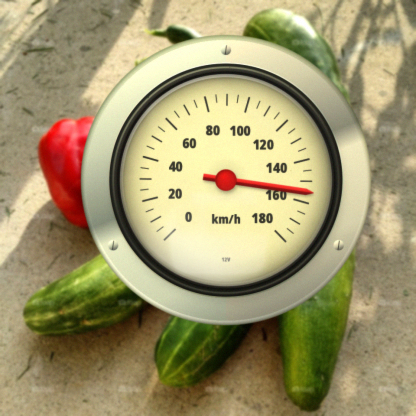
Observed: 155 km/h
